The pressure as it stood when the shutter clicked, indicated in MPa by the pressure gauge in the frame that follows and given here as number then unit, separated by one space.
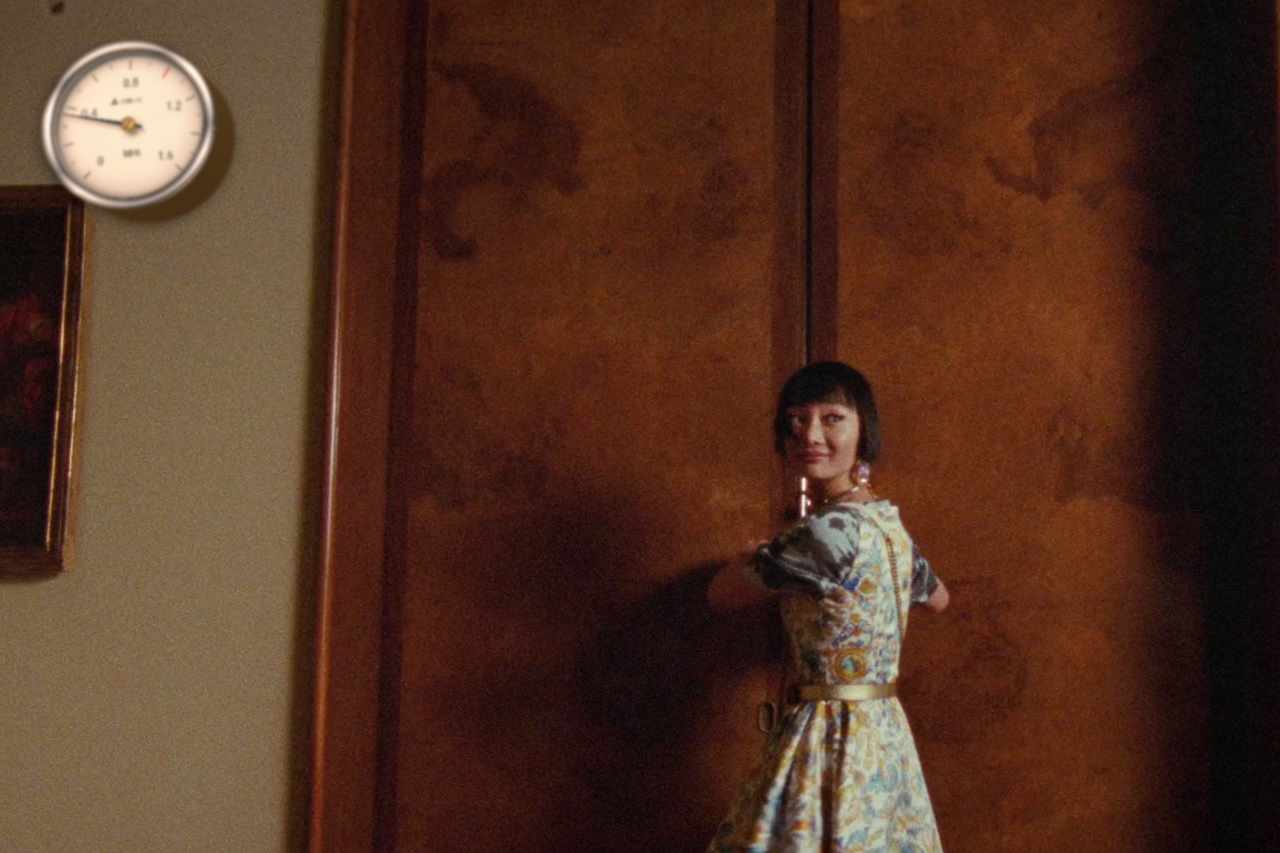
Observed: 0.35 MPa
